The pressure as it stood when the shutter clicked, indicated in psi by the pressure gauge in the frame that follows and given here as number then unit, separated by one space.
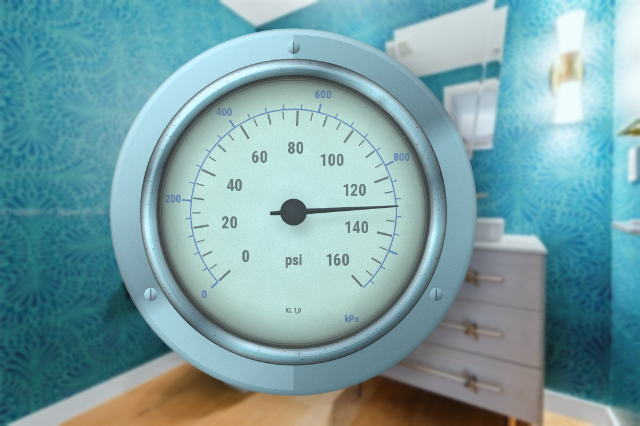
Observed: 130 psi
